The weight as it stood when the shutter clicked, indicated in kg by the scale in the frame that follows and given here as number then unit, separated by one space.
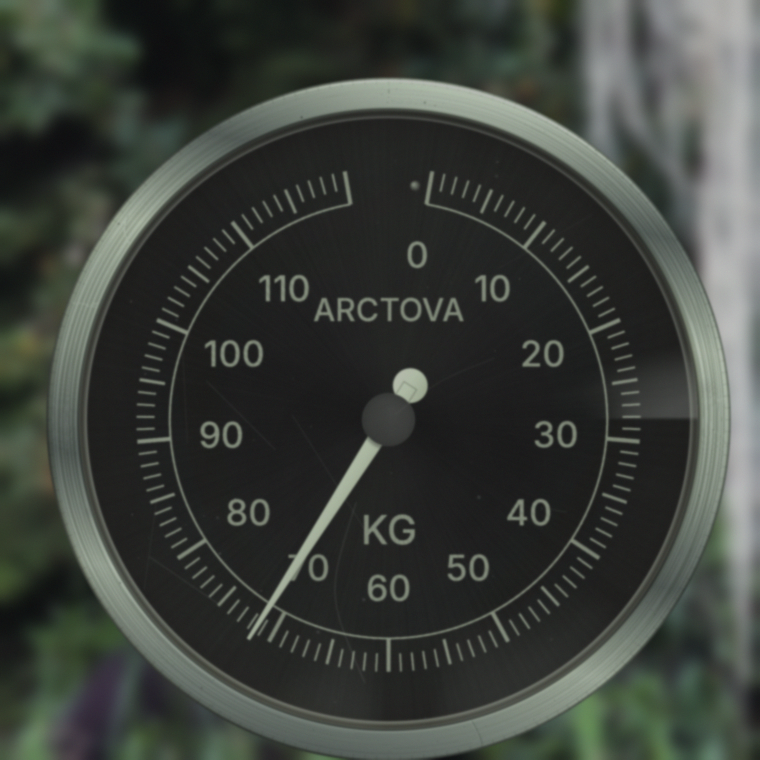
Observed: 71.5 kg
